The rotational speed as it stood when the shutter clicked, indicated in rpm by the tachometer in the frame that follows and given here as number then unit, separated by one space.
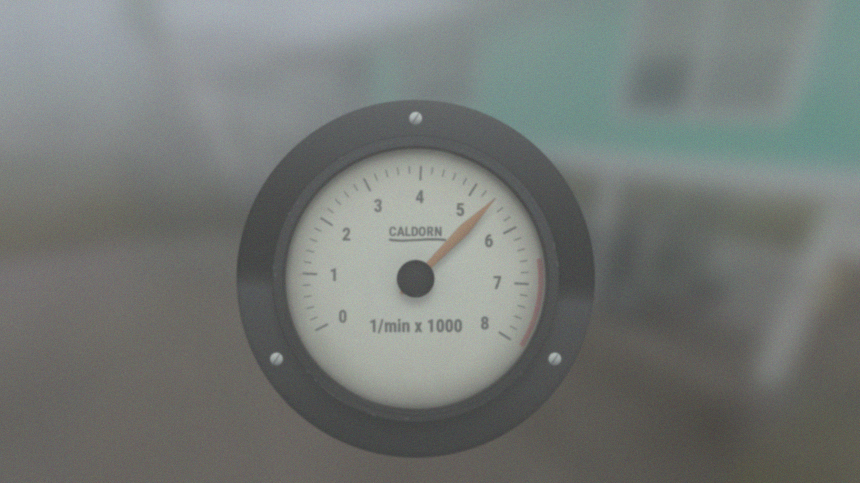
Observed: 5400 rpm
